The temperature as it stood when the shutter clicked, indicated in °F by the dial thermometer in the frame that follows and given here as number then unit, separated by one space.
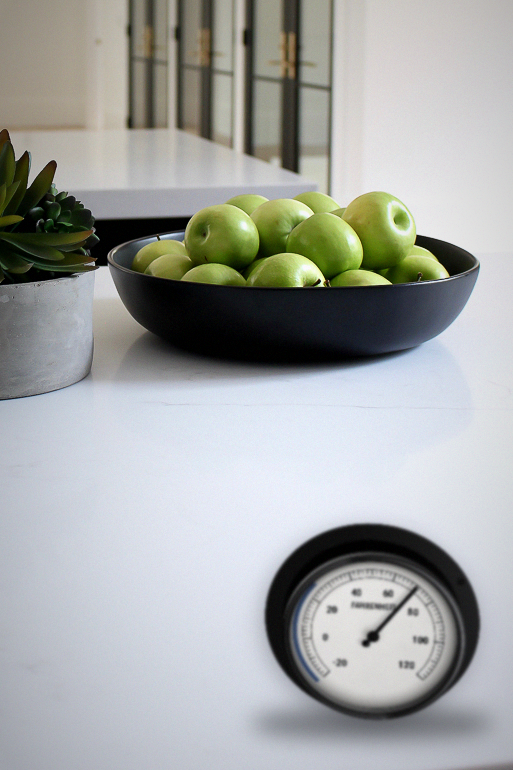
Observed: 70 °F
